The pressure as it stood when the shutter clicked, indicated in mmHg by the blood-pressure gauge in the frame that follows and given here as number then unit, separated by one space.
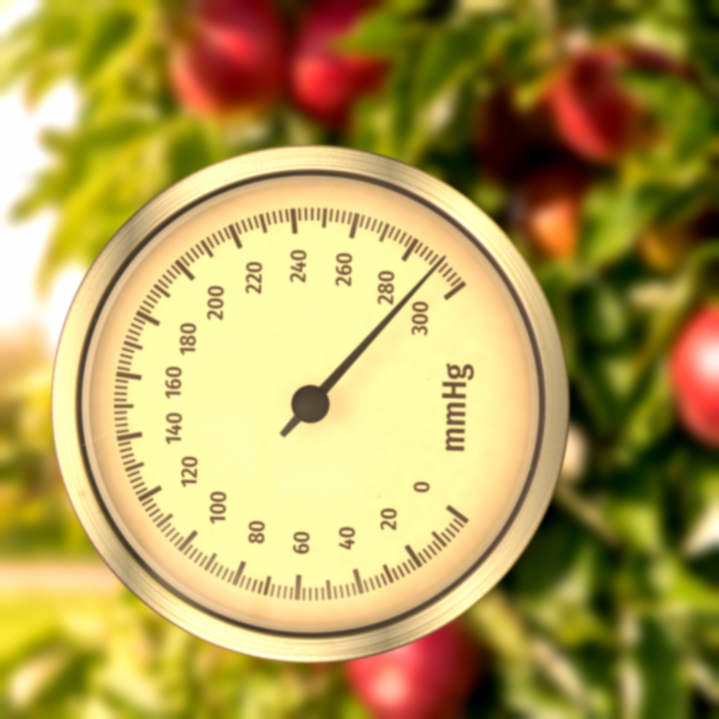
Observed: 290 mmHg
